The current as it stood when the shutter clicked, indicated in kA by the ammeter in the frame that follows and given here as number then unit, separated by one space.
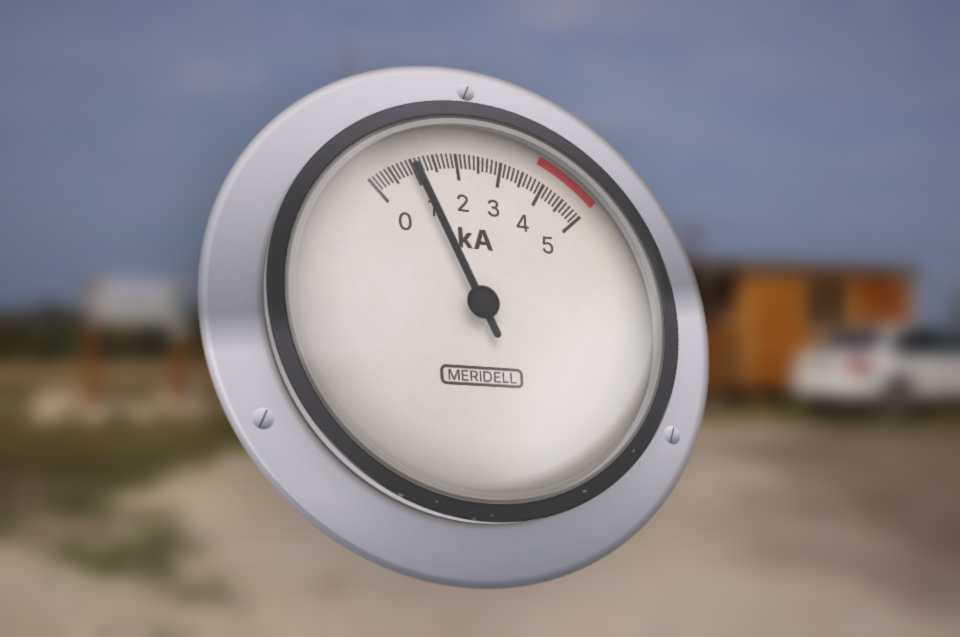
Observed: 1 kA
